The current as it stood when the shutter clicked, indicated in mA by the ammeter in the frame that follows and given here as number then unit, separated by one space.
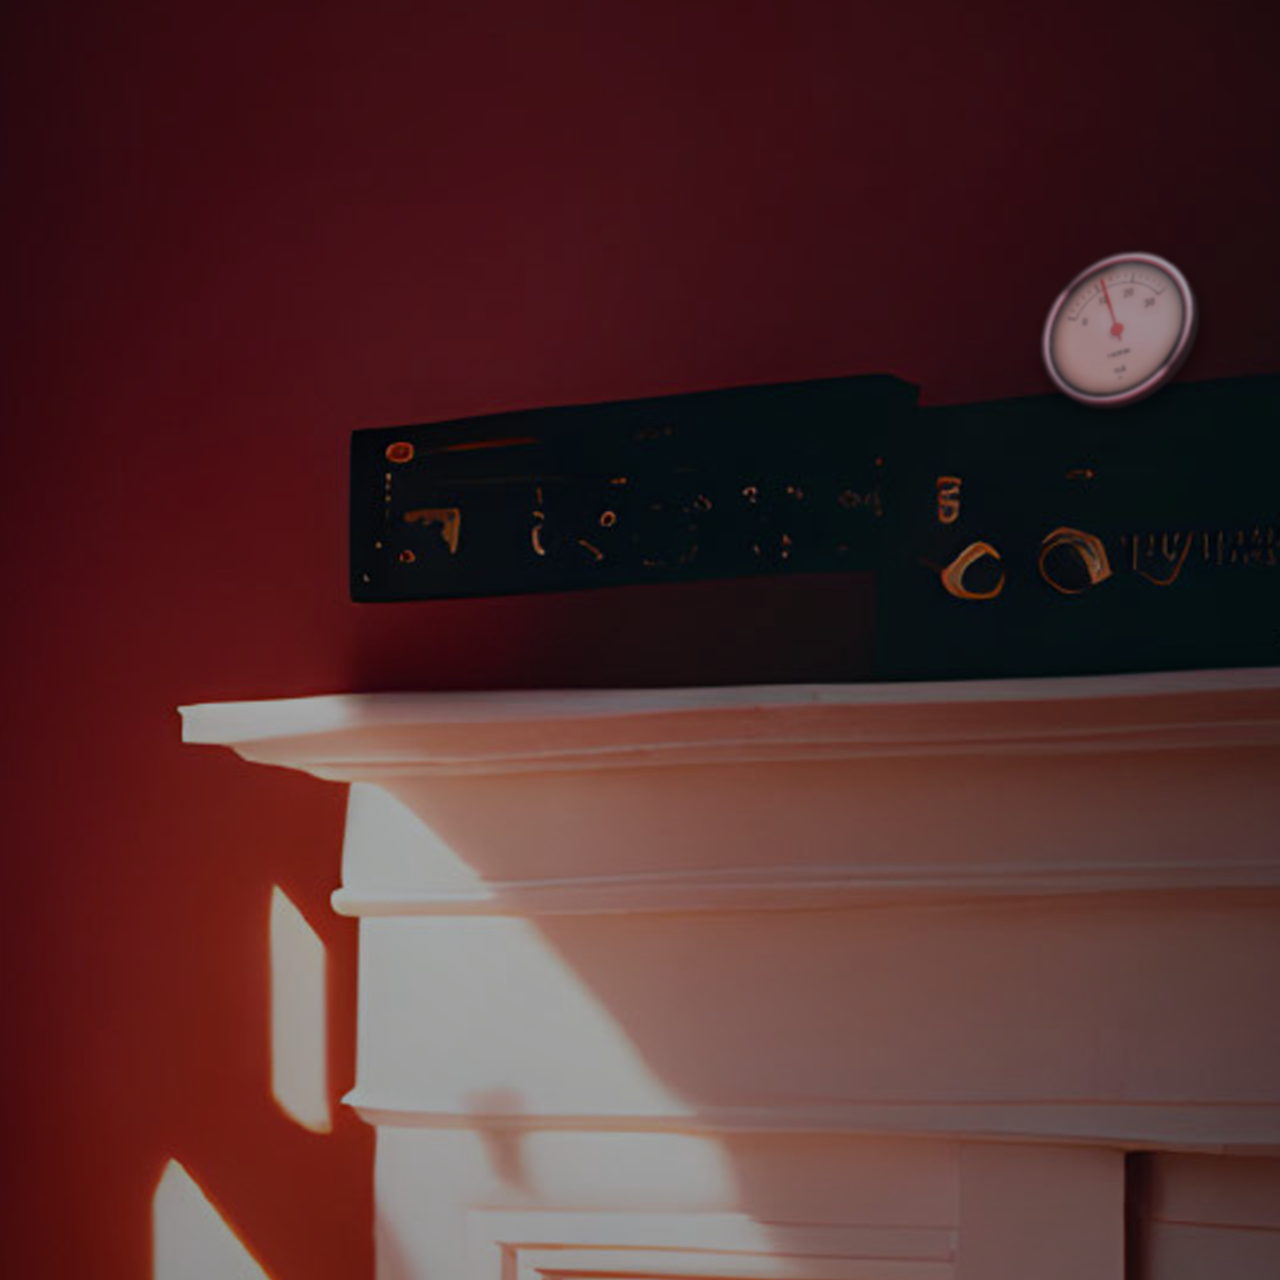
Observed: 12 mA
